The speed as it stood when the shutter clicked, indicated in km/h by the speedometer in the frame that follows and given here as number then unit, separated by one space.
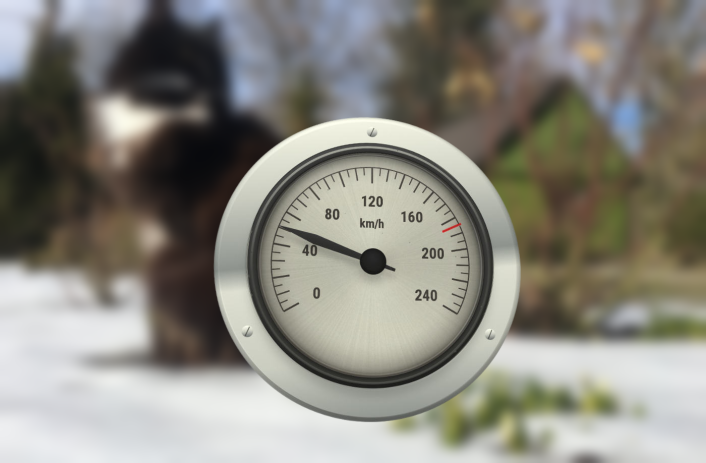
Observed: 50 km/h
